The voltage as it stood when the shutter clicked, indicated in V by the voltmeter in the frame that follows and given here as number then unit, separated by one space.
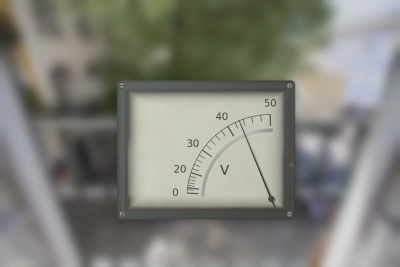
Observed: 43 V
